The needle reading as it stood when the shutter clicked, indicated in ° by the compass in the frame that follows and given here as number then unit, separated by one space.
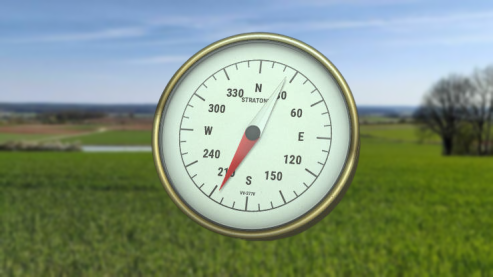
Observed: 205 °
